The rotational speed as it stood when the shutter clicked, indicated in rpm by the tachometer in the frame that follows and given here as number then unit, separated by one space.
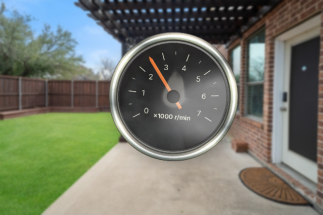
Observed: 2500 rpm
